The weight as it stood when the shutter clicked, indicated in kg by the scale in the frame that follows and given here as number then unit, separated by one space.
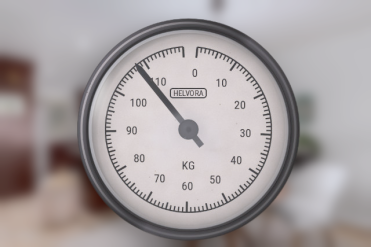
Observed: 108 kg
